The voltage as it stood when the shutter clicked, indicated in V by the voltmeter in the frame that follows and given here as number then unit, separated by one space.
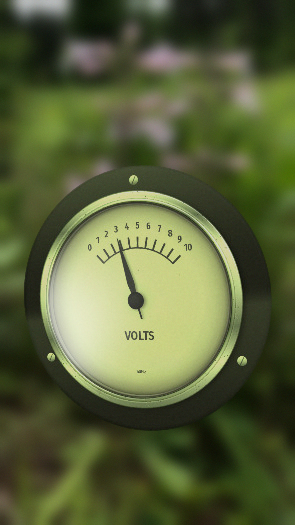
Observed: 3 V
